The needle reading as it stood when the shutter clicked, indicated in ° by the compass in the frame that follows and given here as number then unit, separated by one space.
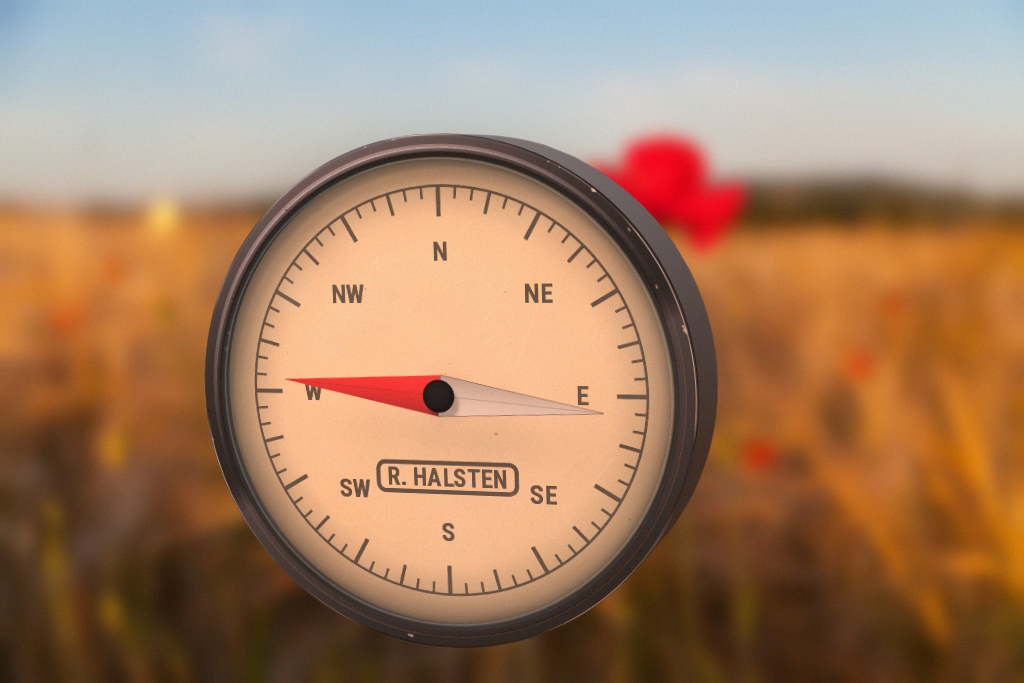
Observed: 275 °
